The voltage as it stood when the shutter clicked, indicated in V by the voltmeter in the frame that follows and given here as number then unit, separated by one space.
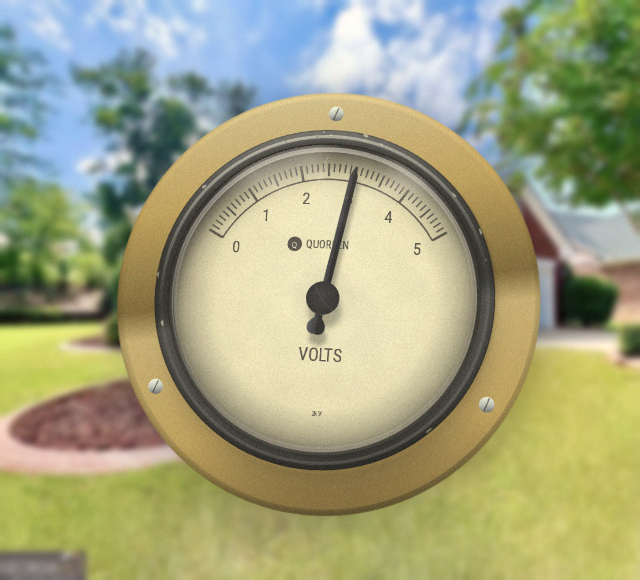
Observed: 3 V
